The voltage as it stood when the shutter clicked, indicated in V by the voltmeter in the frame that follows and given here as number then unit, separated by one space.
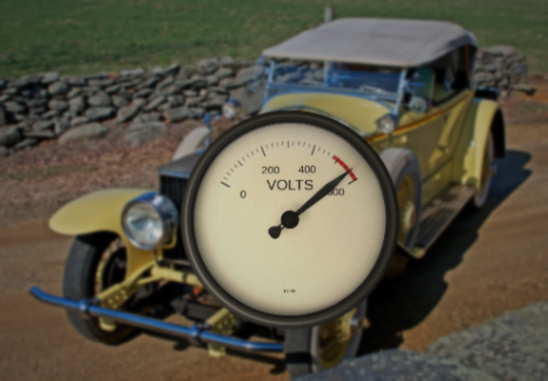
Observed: 560 V
